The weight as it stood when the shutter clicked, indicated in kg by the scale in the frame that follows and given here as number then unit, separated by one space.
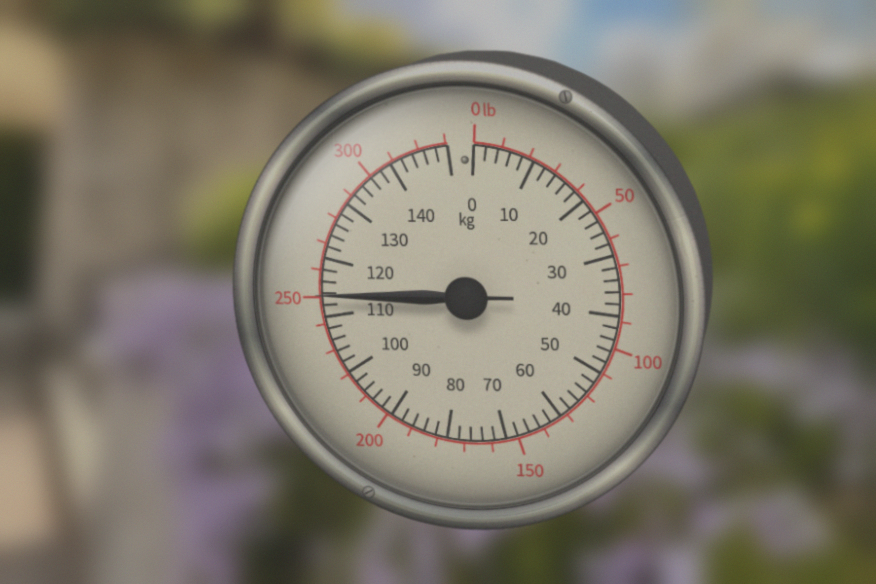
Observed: 114 kg
